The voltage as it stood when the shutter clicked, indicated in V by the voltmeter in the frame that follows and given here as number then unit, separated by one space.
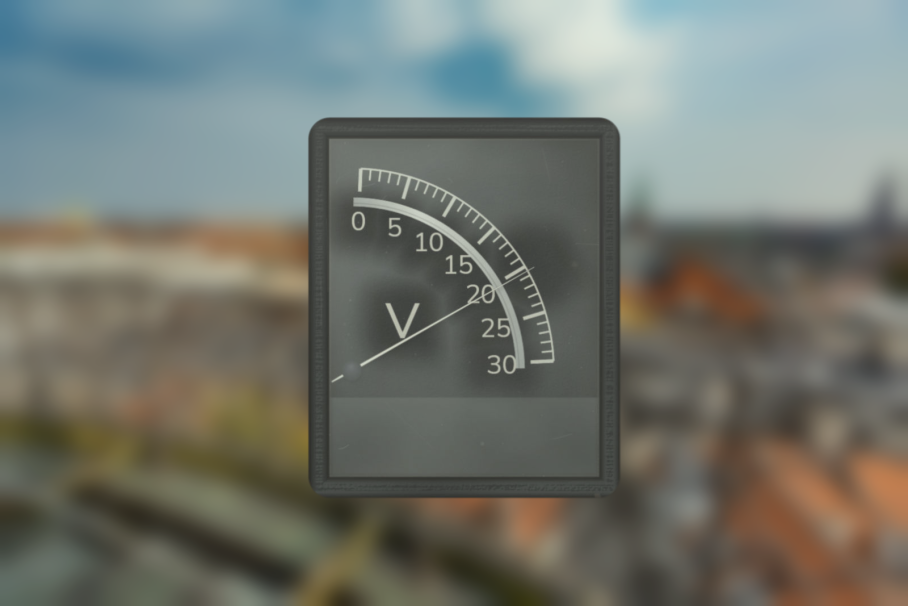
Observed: 20.5 V
